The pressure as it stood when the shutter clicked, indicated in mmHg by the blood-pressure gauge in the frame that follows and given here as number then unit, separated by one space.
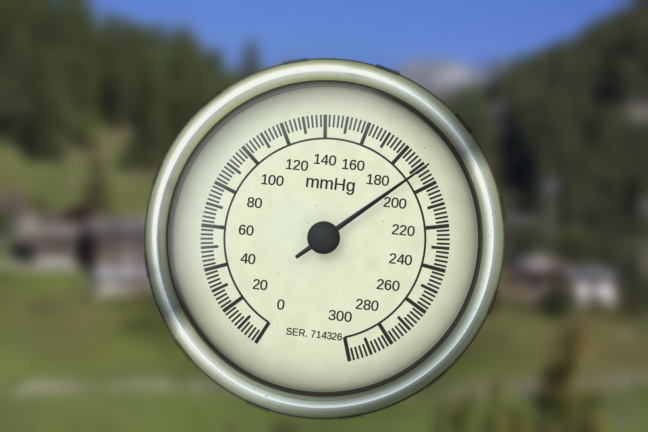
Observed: 192 mmHg
